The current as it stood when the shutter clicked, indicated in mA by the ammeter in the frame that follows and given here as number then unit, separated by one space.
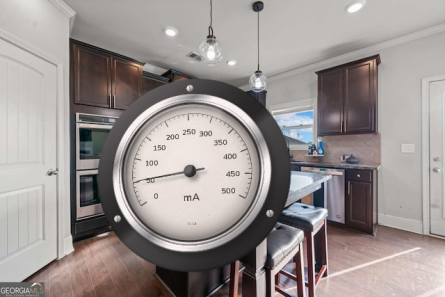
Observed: 50 mA
